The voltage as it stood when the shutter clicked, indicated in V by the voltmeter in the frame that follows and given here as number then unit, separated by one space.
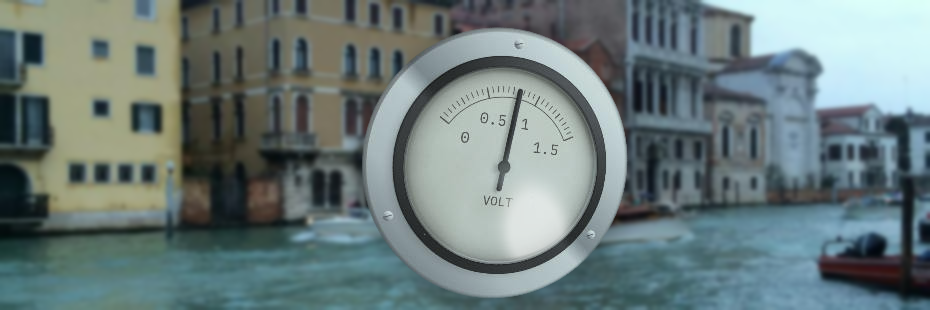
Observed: 0.8 V
